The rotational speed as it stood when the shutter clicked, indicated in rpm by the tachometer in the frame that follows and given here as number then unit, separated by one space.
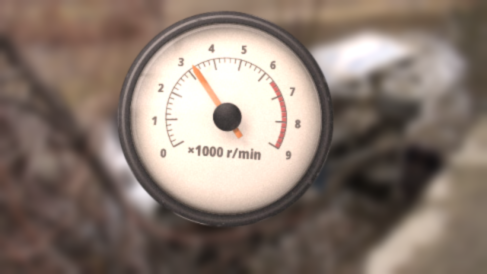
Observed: 3200 rpm
